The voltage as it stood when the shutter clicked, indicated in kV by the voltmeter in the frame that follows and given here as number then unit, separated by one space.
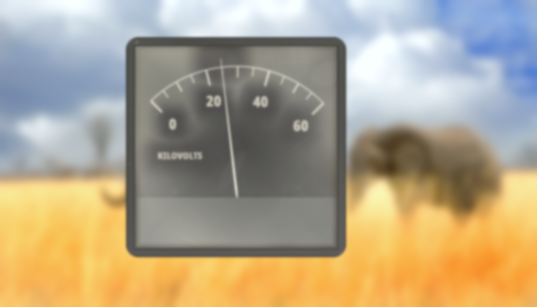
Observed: 25 kV
